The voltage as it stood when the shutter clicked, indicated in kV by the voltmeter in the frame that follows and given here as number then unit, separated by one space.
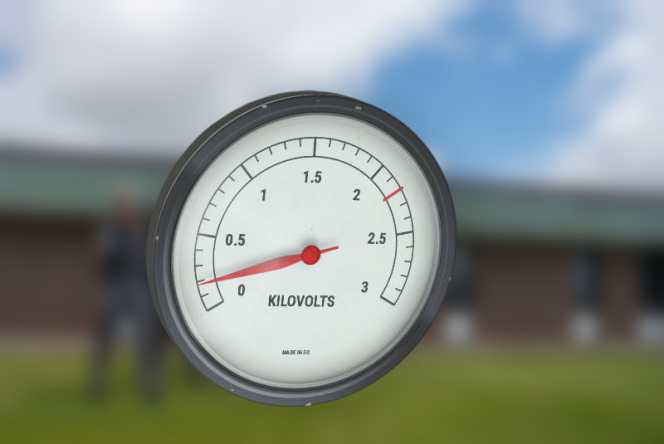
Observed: 0.2 kV
